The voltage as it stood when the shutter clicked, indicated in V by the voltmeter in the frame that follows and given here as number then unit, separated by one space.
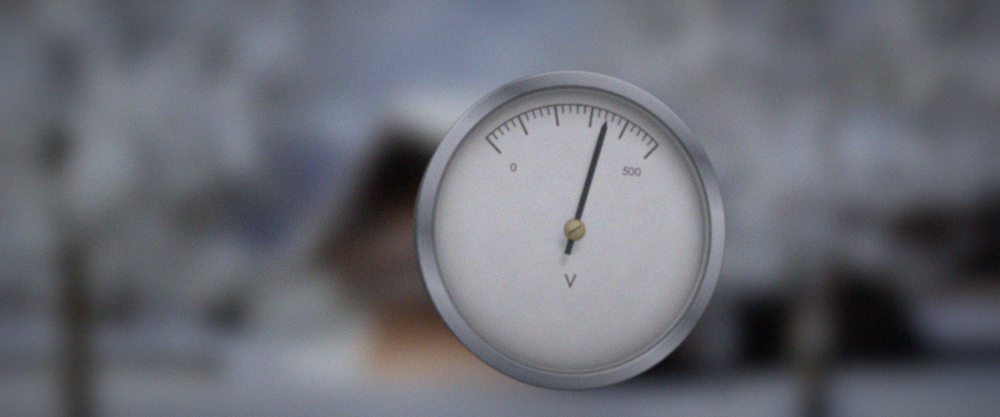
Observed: 340 V
